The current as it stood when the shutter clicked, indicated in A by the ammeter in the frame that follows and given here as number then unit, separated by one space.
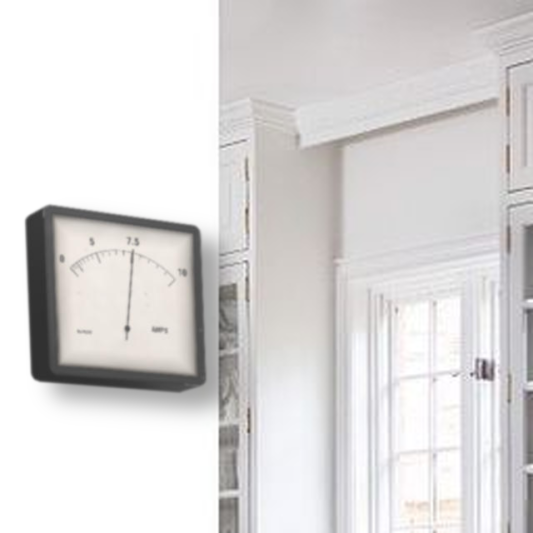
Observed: 7.5 A
